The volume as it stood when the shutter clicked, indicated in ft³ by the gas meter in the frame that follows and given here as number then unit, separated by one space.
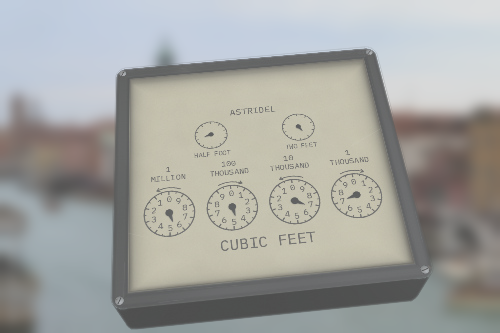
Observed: 546700 ft³
